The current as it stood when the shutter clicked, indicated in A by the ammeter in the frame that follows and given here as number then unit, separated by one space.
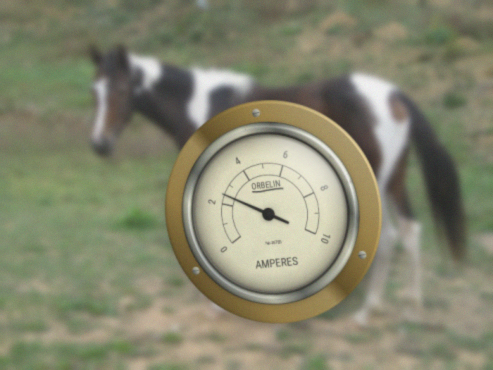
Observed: 2.5 A
